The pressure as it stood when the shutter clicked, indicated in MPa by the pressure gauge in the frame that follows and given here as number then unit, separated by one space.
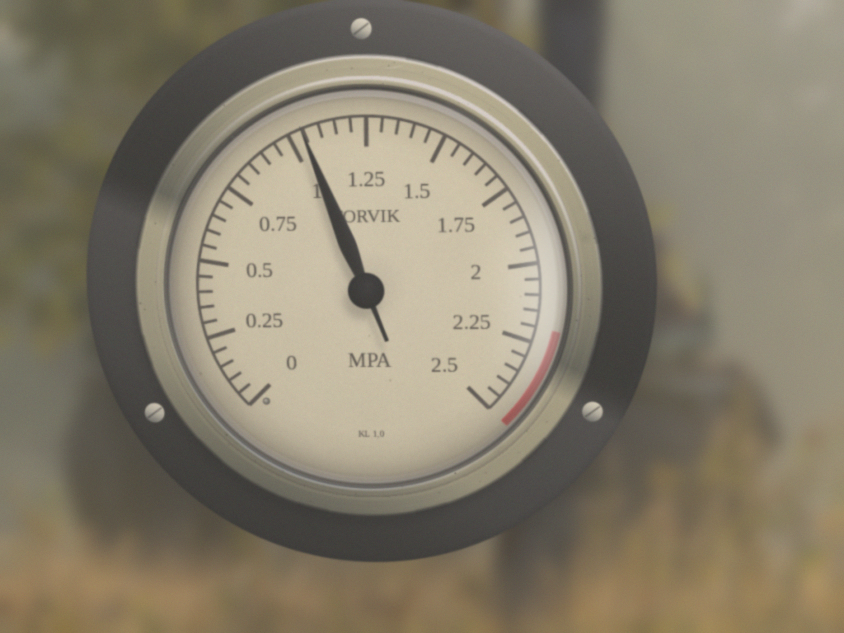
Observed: 1.05 MPa
